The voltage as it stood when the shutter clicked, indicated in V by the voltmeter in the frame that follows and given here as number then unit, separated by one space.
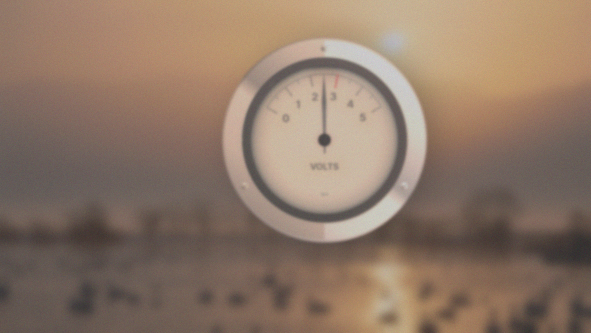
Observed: 2.5 V
